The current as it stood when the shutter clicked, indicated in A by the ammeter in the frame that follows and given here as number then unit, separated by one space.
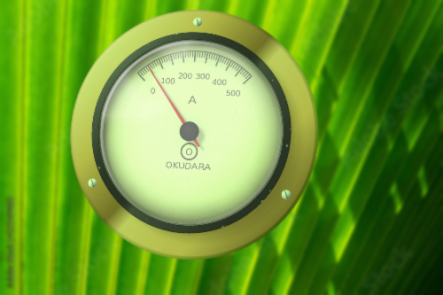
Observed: 50 A
